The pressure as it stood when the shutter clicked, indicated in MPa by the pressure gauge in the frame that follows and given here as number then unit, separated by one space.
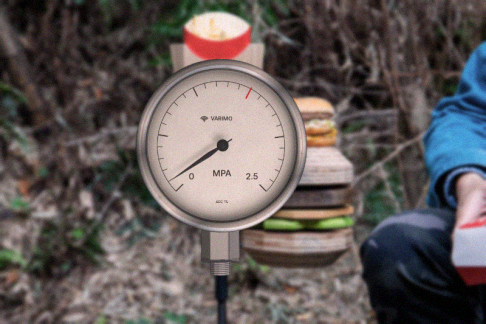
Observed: 0.1 MPa
